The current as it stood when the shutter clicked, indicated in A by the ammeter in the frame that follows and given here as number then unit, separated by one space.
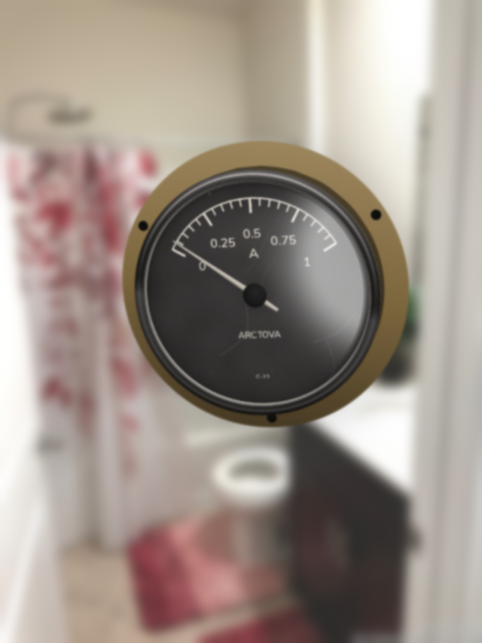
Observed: 0.05 A
